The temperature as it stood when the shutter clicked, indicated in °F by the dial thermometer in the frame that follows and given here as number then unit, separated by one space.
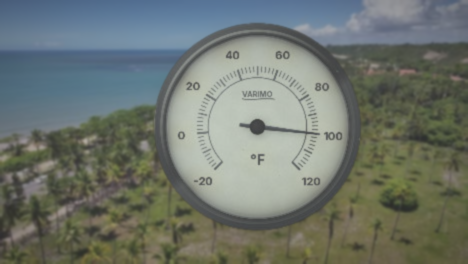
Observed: 100 °F
